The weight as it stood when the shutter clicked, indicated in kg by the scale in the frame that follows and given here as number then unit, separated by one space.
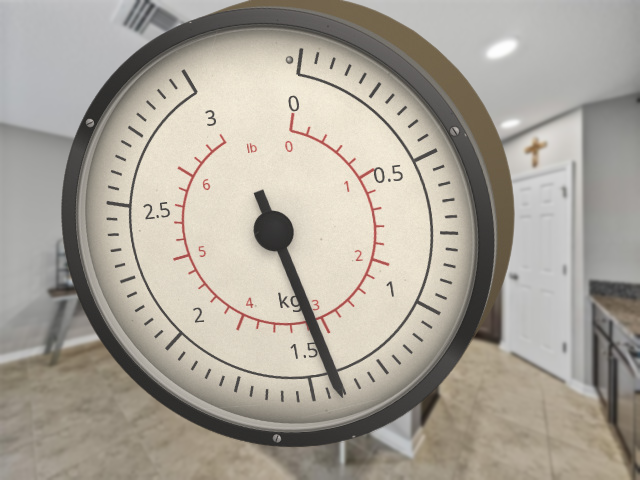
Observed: 1.4 kg
